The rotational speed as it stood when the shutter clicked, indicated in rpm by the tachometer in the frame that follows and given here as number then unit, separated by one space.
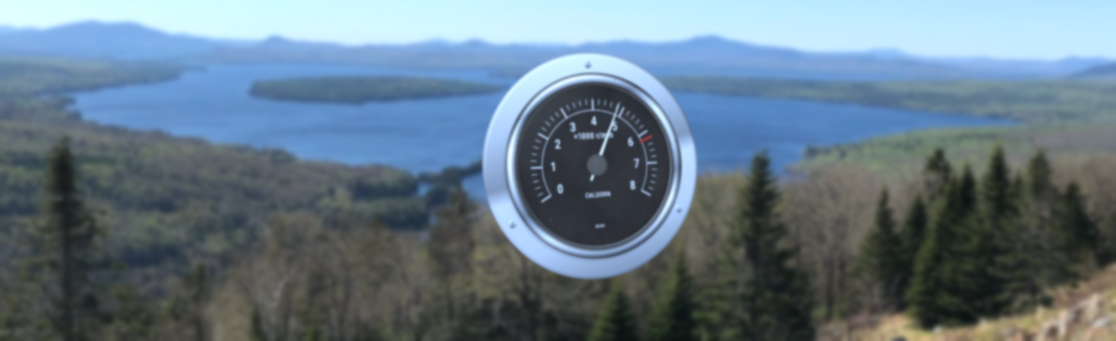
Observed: 4800 rpm
